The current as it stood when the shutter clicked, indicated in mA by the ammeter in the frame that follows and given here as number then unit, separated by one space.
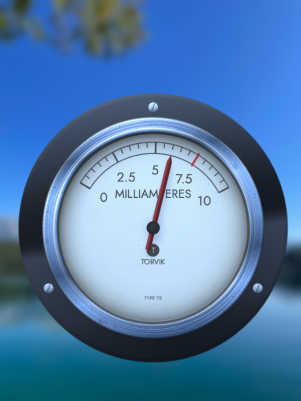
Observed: 6 mA
